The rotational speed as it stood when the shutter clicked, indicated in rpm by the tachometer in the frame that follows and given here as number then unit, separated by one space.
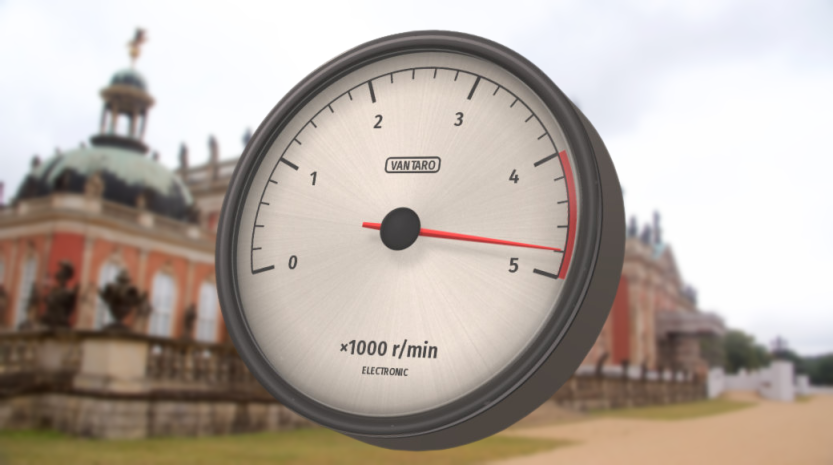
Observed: 4800 rpm
